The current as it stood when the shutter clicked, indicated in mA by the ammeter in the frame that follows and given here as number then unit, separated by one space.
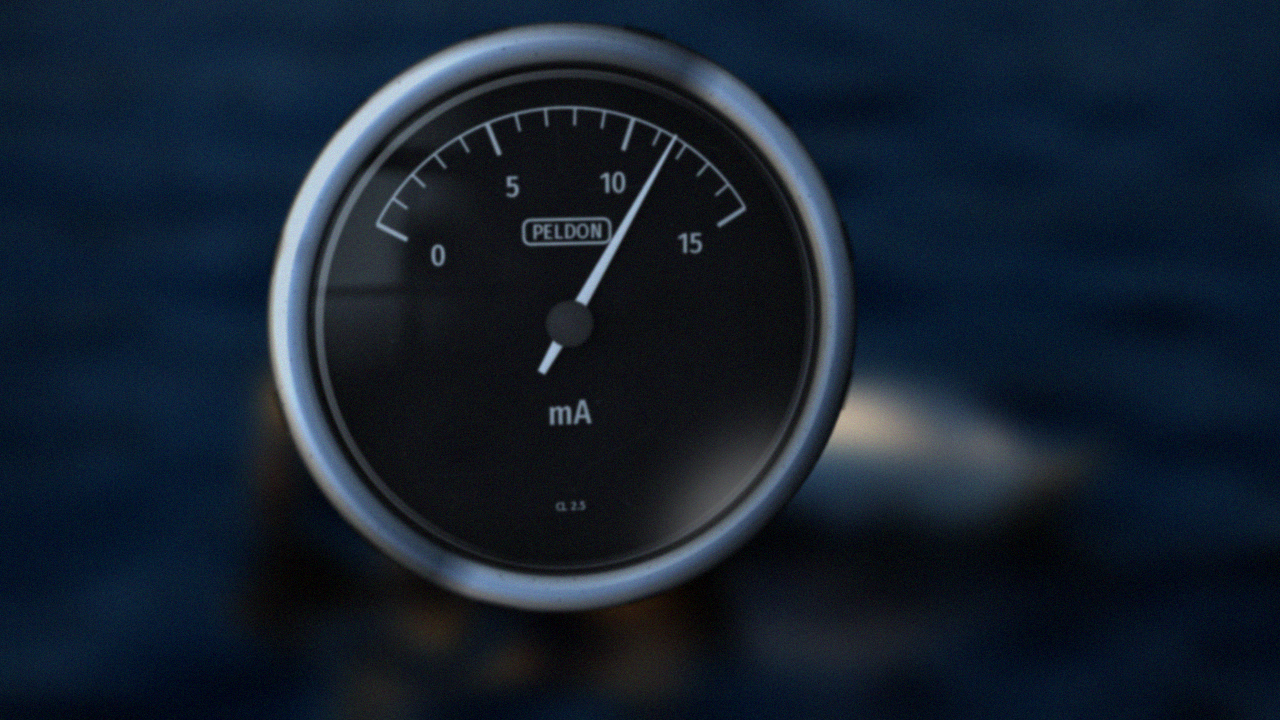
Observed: 11.5 mA
